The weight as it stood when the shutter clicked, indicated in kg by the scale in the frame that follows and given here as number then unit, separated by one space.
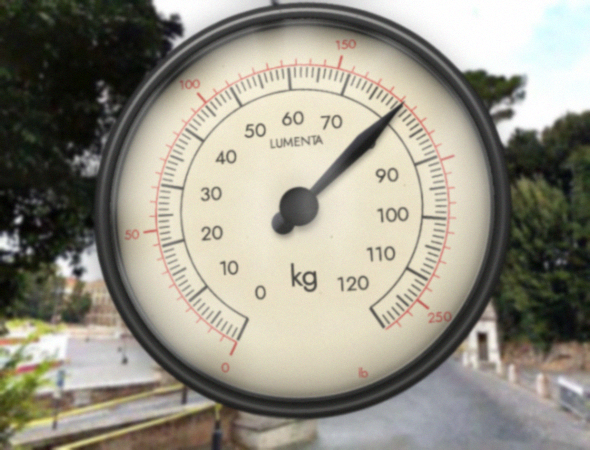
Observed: 80 kg
